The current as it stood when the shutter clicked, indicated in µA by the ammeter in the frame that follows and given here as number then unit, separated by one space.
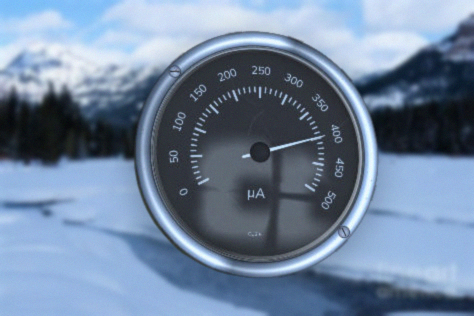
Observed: 400 µA
